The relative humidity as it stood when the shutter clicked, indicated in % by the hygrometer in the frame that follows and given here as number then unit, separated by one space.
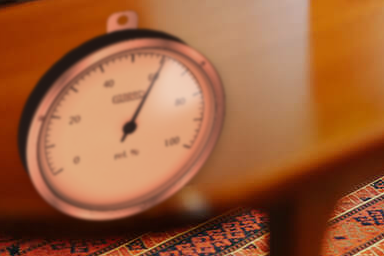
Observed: 60 %
